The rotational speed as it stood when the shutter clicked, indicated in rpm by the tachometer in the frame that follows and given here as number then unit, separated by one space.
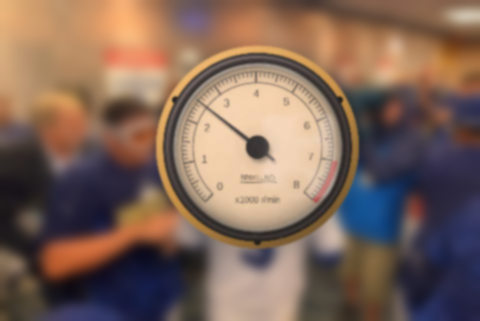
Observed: 2500 rpm
